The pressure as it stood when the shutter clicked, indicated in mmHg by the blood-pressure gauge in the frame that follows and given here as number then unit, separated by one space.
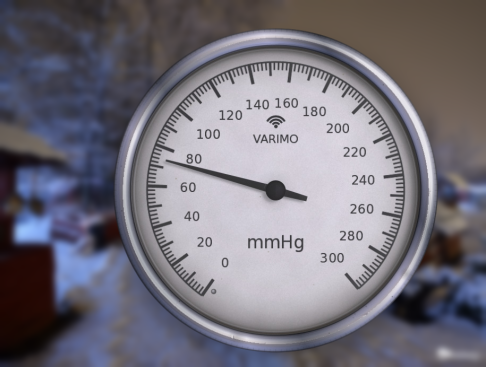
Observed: 74 mmHg
